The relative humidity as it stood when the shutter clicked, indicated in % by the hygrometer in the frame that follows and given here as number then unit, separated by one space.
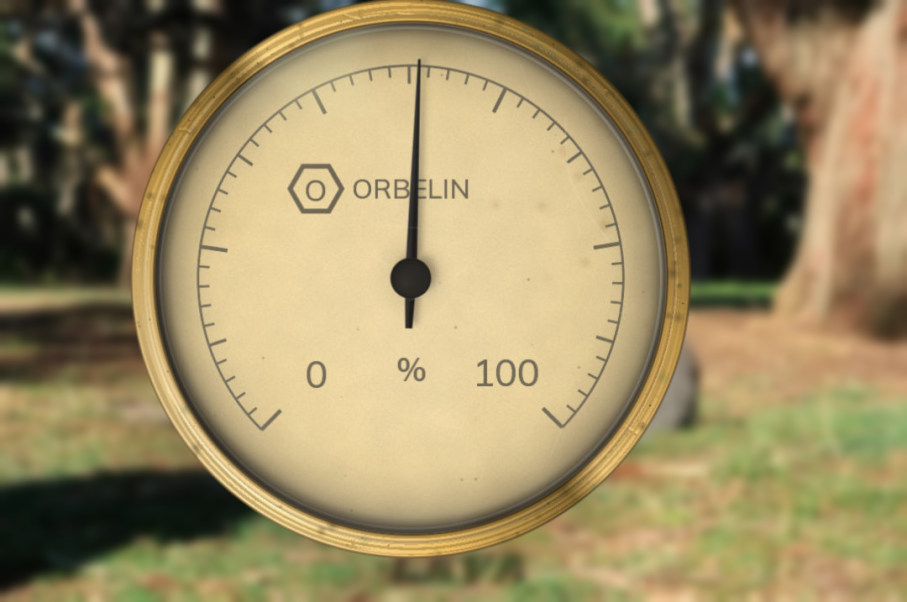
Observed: 51 %
